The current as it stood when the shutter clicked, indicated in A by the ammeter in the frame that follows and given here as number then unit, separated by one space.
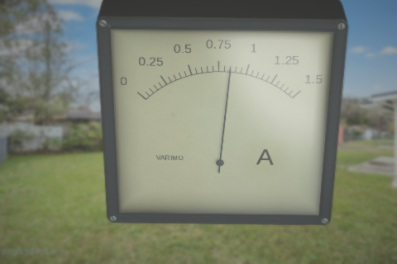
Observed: 0.85 A
